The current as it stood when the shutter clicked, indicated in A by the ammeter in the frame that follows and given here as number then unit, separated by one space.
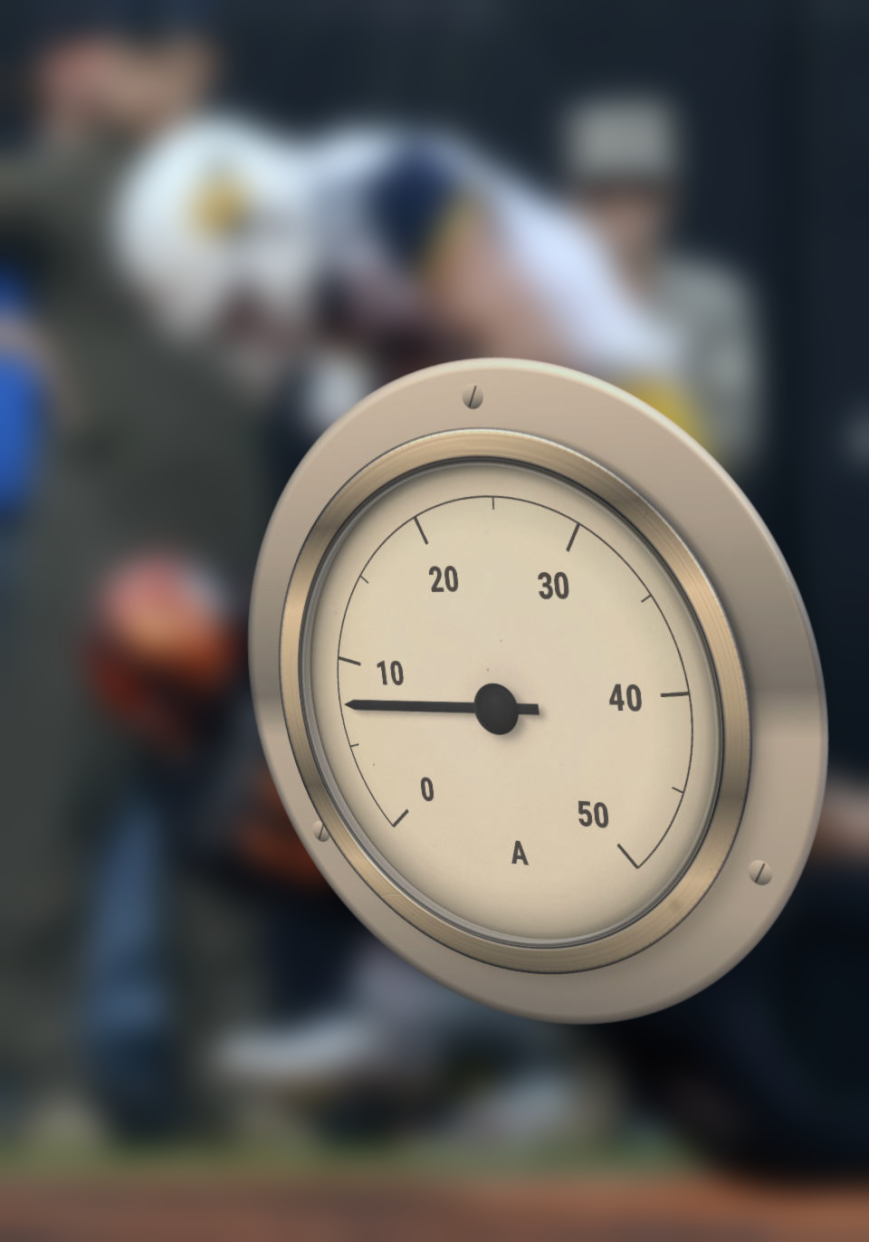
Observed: 7.5 A
